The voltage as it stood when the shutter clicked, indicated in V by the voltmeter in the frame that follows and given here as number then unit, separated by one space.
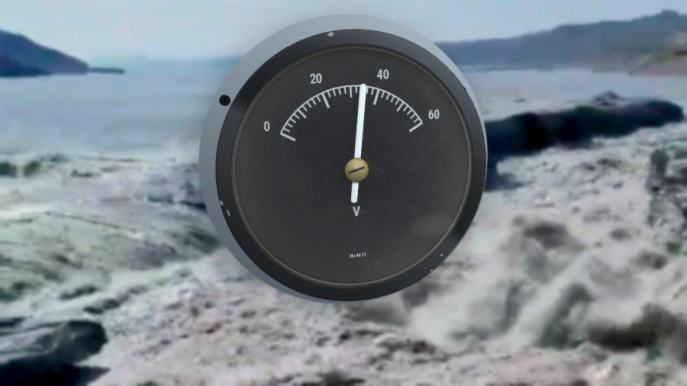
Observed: 34 V
